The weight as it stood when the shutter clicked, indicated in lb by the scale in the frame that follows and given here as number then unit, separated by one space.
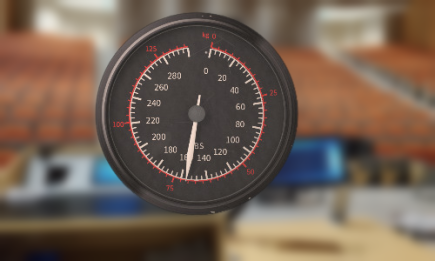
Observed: 156 lb
